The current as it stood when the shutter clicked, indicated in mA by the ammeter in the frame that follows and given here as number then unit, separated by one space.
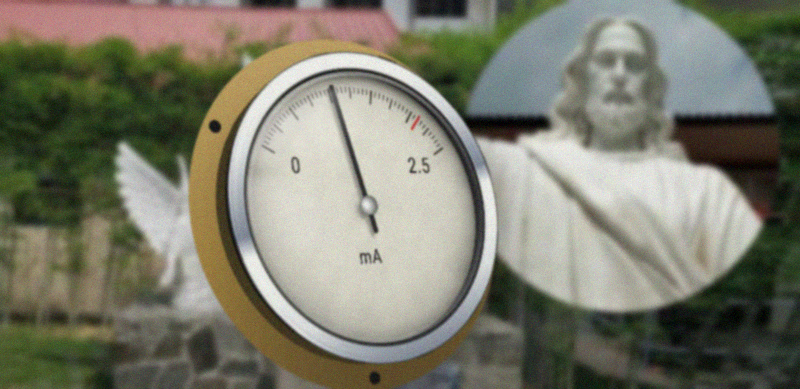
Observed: 1 mA
